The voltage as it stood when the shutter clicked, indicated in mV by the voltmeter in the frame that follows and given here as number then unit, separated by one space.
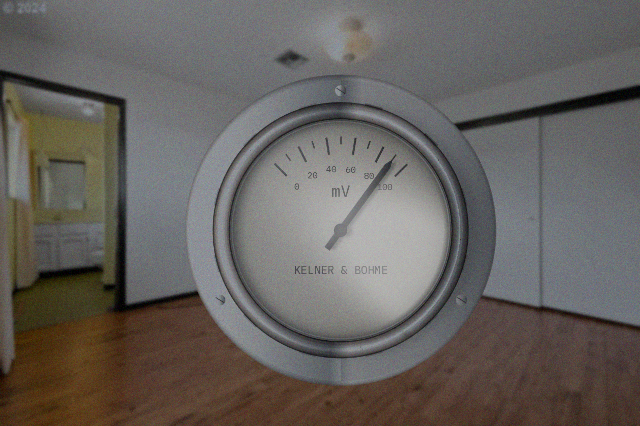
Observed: 90 mV
